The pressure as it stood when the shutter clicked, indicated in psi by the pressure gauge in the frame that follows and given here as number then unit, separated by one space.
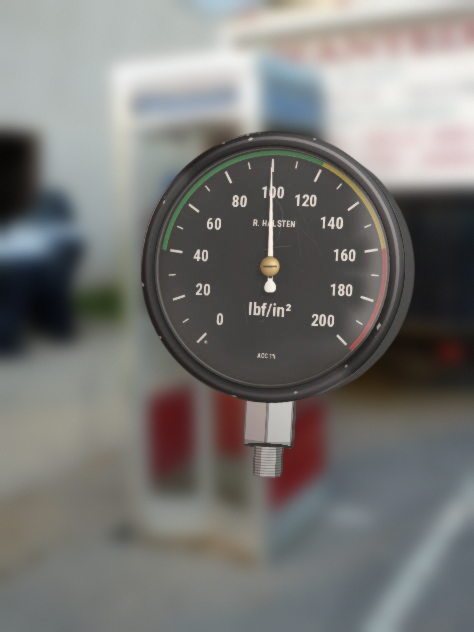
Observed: 100 psi
